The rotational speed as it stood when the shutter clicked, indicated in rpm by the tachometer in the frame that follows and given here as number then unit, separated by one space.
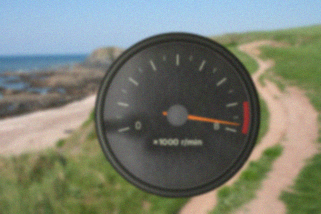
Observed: 7750 rpm
